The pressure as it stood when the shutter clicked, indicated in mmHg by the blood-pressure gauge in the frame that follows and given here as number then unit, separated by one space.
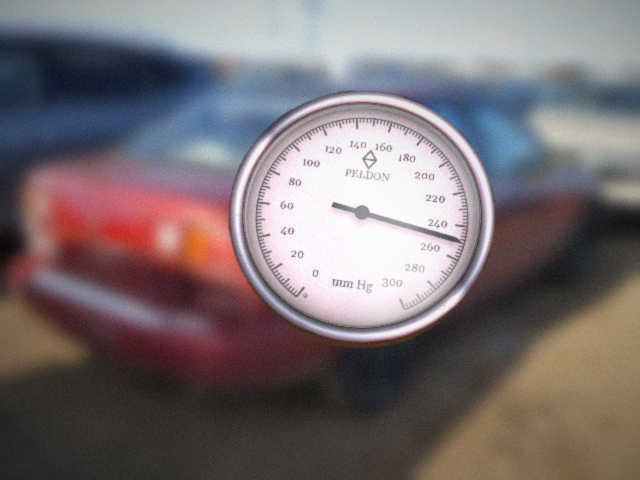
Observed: 250 mmHg
